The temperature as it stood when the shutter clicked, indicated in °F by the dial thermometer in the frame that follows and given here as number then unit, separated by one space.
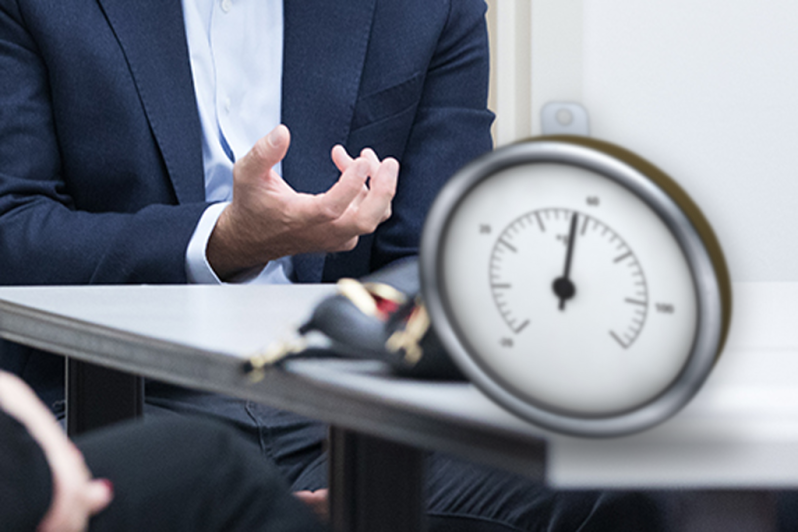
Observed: 56 °F
